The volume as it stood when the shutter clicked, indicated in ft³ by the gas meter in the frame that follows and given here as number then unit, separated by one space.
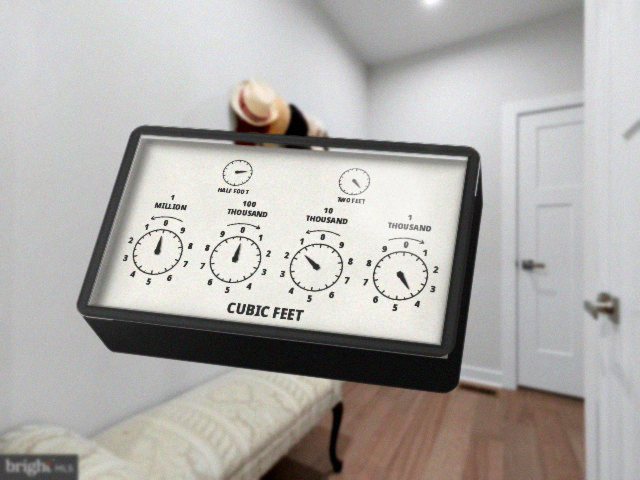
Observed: 1400 ft³
